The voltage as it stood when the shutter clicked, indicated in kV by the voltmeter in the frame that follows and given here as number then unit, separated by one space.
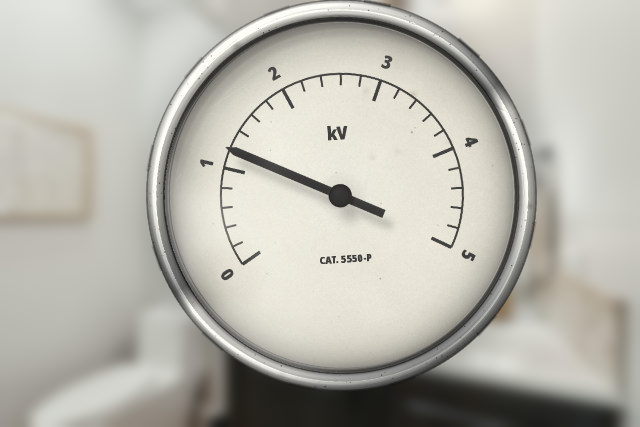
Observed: 1.2 kV
